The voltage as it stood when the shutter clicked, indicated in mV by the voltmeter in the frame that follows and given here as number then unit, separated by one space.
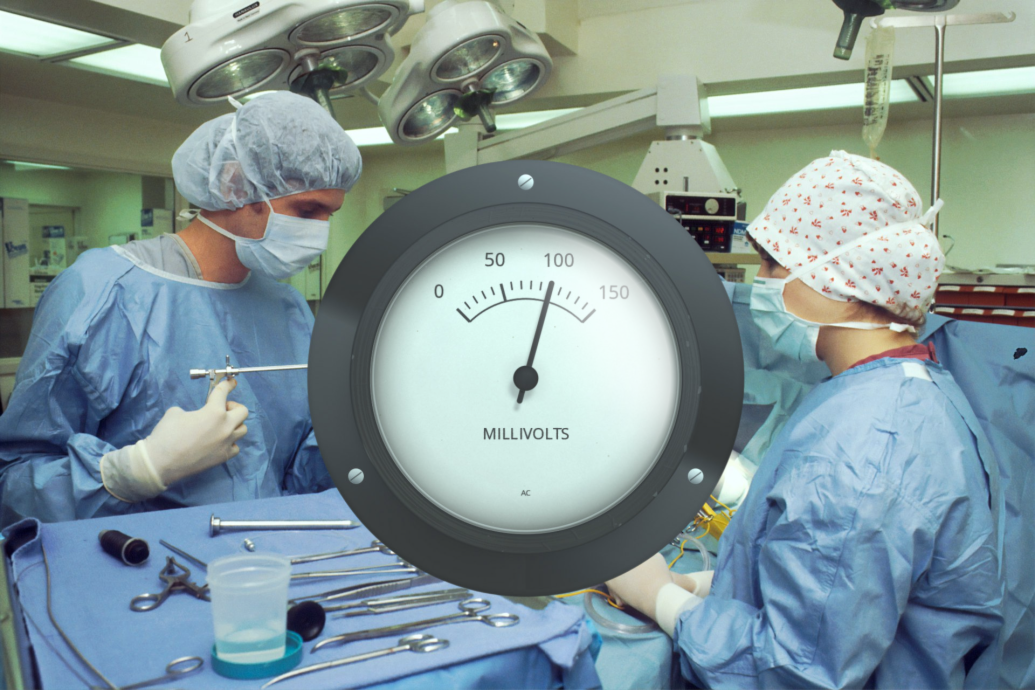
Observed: 100 mV
